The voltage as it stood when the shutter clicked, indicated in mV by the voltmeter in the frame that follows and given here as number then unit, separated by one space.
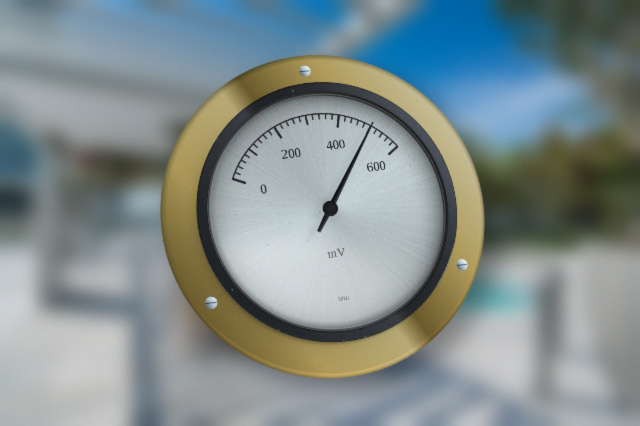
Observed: 500 mV
